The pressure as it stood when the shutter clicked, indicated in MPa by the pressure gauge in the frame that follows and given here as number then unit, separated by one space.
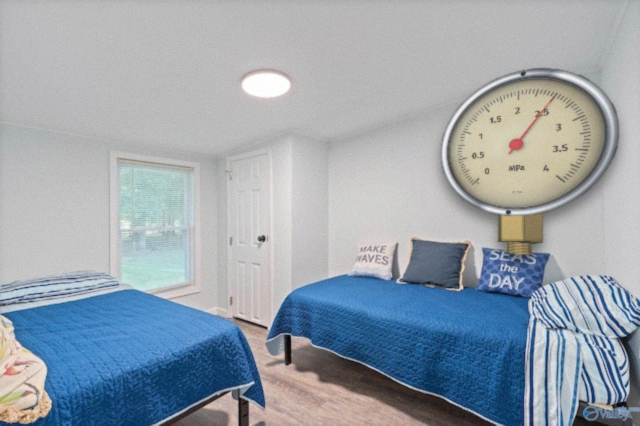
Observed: 2.5 MPa
